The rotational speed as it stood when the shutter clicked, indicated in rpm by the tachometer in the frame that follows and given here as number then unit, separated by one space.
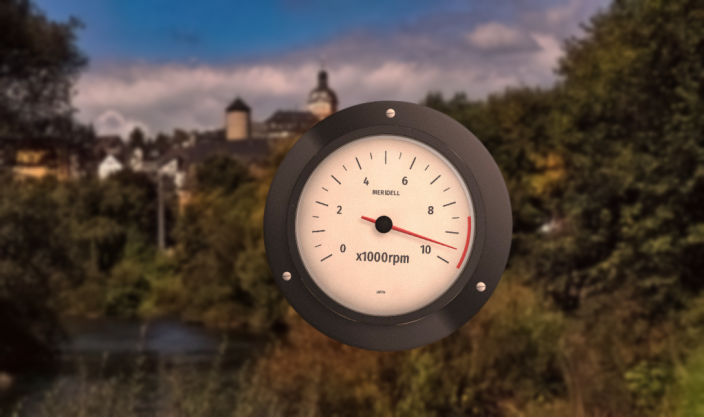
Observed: 9500 rpm
